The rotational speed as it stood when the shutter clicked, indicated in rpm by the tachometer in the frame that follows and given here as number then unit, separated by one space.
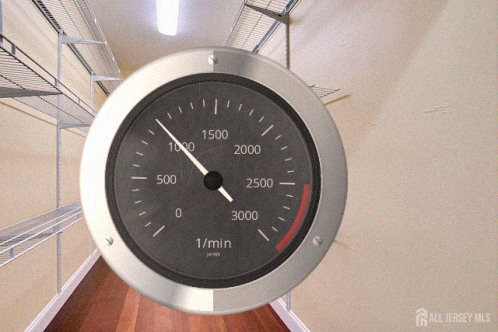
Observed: 1000 rpm
